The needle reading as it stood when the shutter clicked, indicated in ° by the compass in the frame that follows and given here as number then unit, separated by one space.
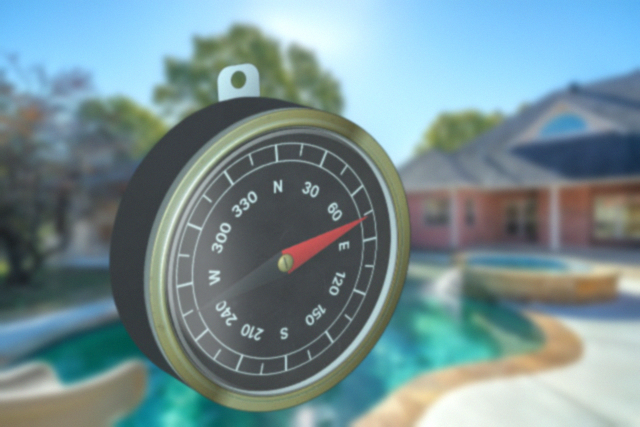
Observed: 75 °
